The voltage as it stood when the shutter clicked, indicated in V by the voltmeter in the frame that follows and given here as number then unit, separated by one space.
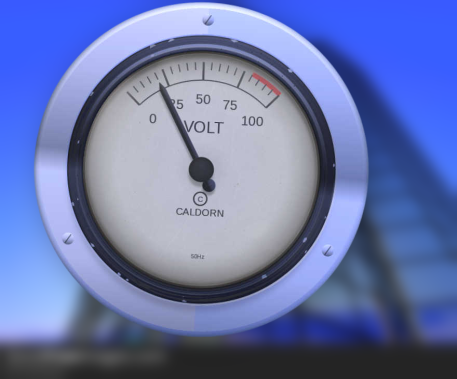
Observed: 20 V
